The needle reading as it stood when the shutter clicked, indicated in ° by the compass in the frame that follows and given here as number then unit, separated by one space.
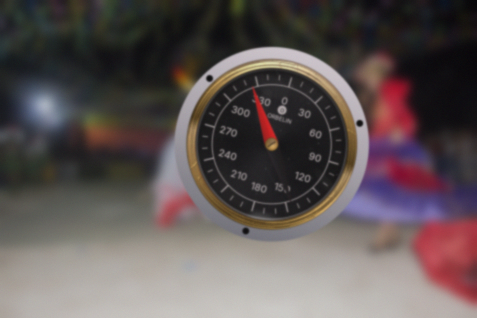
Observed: 325 °
